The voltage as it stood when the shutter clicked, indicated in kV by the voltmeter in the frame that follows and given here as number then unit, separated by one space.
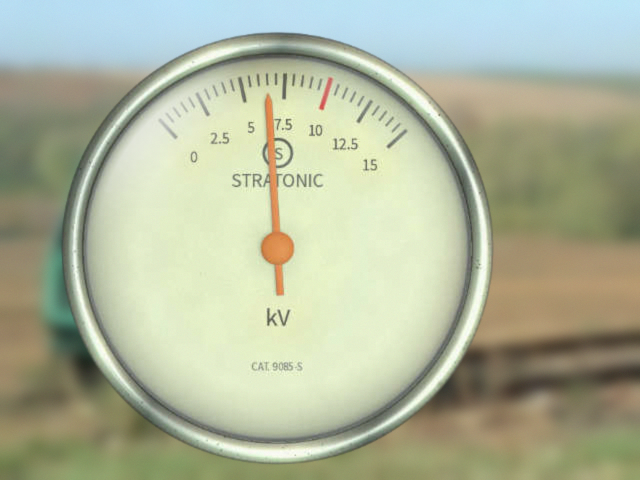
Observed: 6.5 kV
